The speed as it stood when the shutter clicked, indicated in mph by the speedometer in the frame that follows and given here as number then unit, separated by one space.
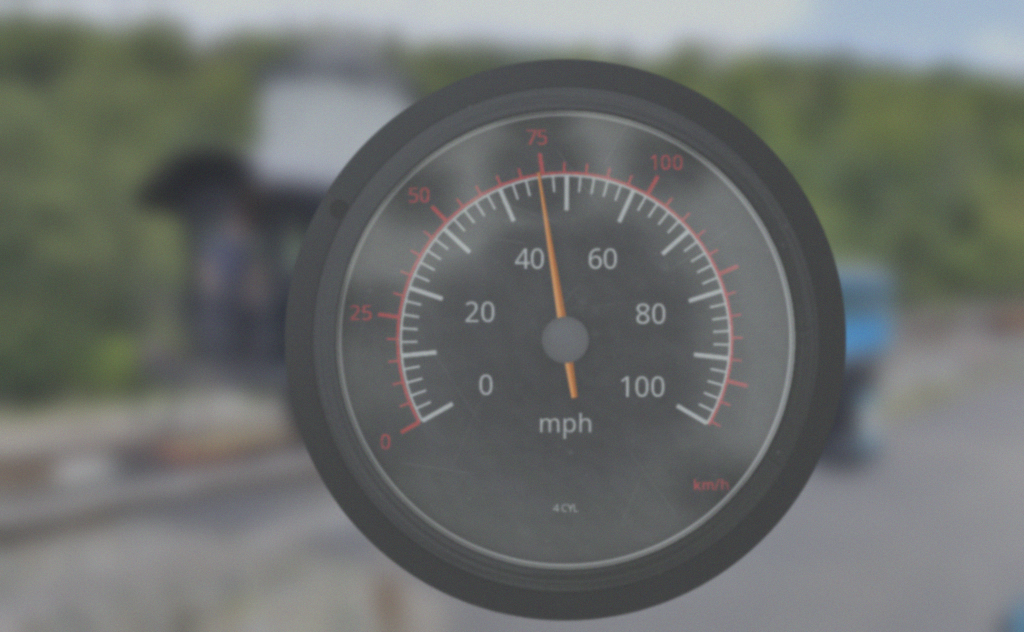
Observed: 46 mph
